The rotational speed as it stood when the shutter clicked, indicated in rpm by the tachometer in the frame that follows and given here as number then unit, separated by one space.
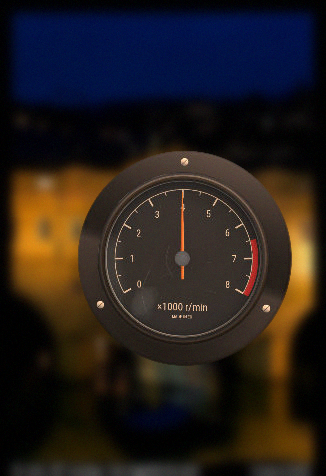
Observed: 4000 rpm
